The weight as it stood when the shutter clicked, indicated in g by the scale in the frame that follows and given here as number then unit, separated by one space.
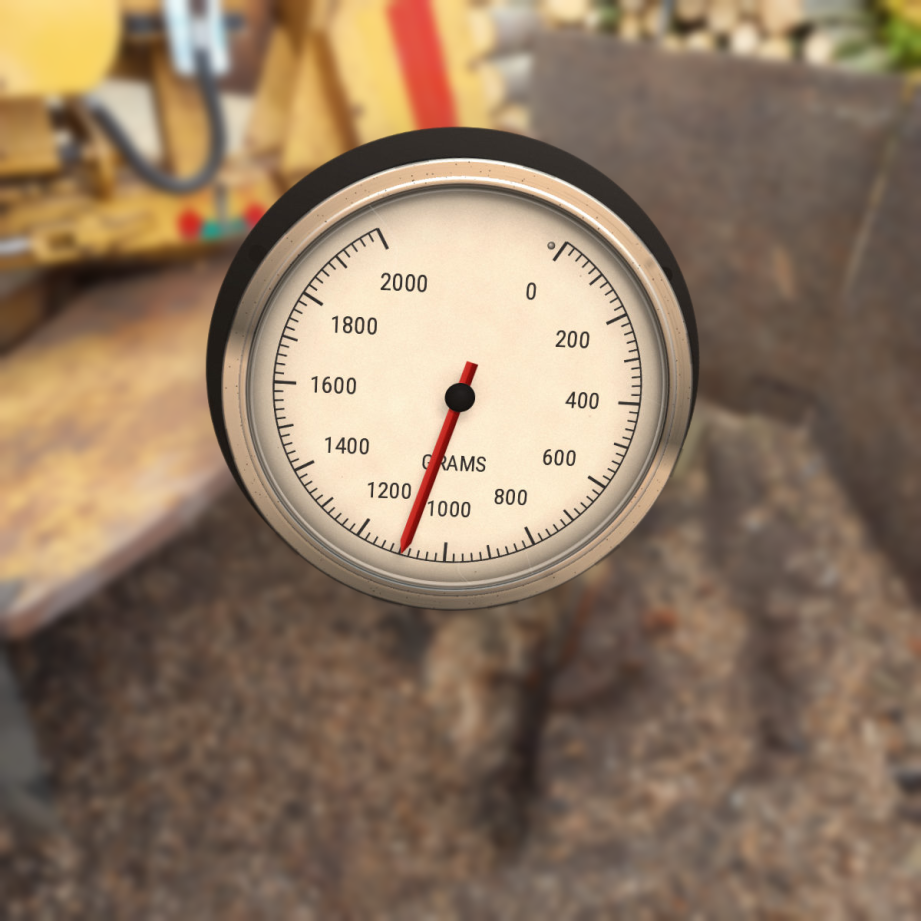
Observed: 1100 g
